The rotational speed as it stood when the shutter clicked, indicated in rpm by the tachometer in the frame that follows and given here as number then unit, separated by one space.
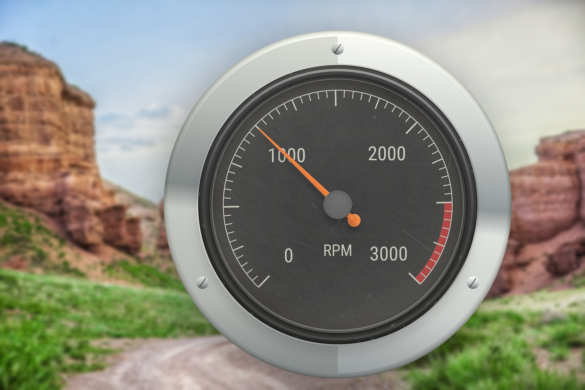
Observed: 1000 rpm
